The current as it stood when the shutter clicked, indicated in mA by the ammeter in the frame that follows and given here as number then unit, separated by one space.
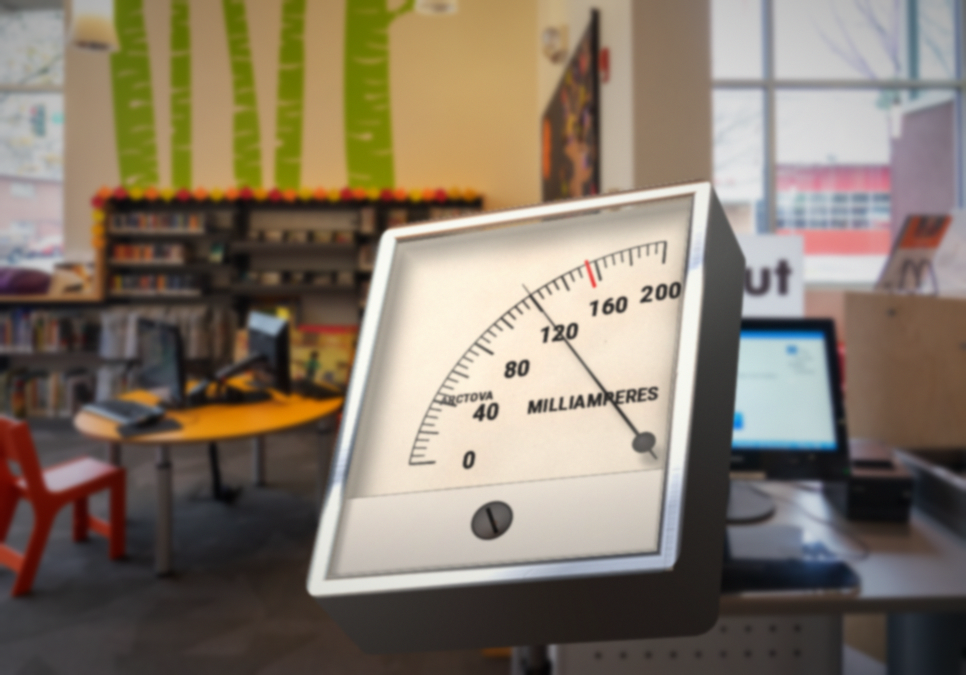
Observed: 120 mA
